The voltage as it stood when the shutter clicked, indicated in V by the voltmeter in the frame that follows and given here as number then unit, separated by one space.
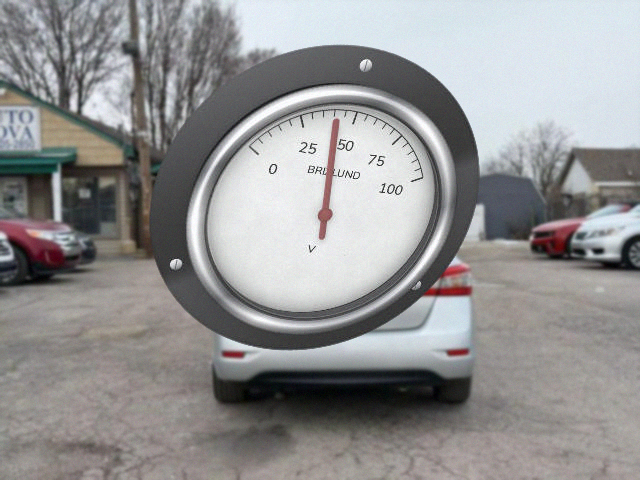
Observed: 40 V
